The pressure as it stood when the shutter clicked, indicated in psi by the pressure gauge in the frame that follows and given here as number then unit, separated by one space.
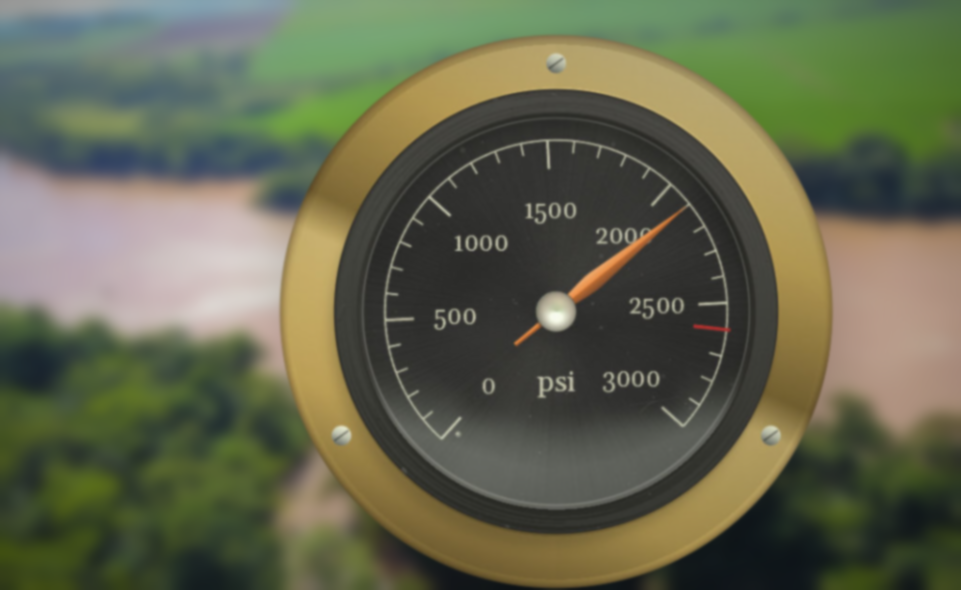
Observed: 2100 psi
